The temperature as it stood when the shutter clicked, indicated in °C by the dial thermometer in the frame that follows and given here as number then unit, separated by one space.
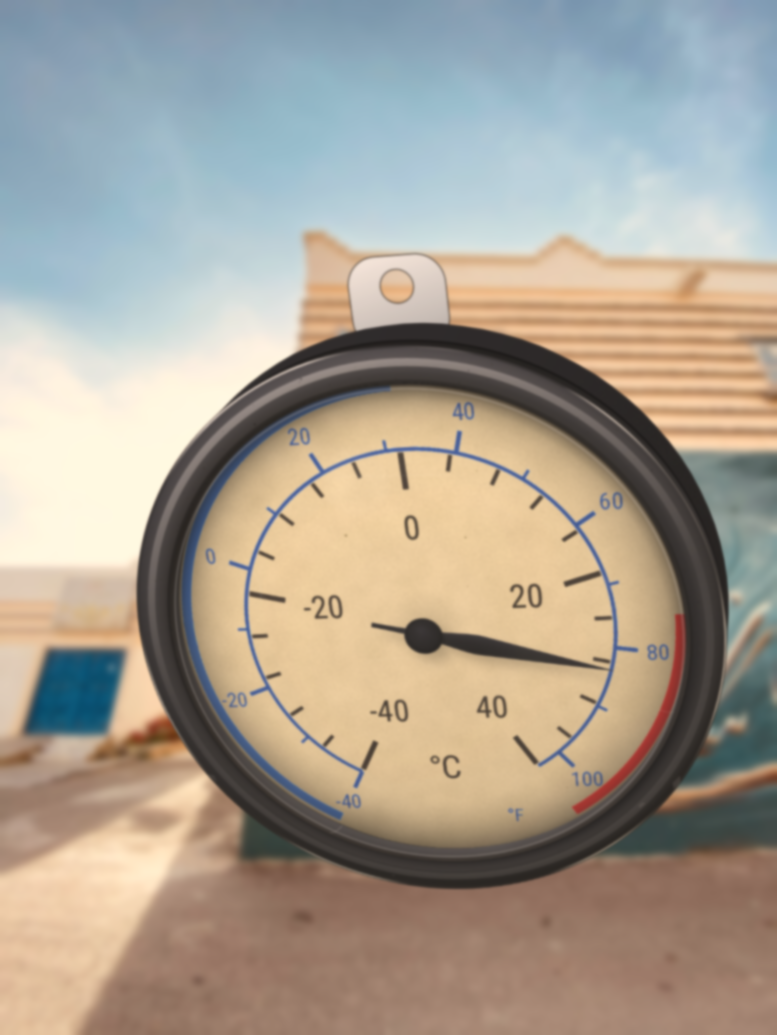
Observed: 28 °C
